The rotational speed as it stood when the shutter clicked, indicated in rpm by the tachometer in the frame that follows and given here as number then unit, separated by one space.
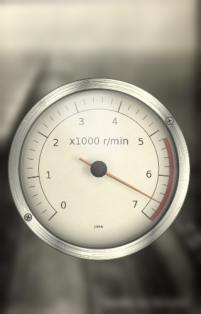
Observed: 6600 rpm
